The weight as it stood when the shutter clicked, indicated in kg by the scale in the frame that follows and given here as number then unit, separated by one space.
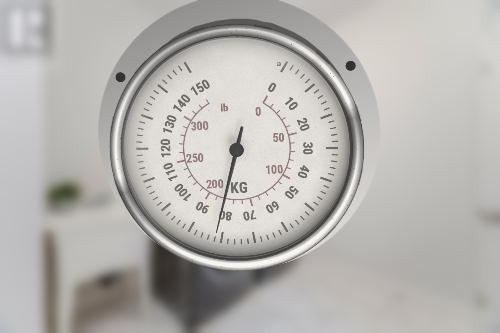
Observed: 82 kg
